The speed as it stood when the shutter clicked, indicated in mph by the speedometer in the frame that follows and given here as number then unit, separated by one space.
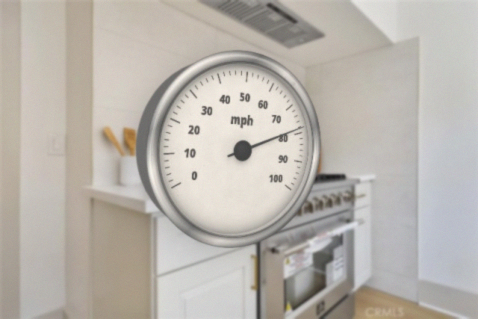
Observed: 78 mph
